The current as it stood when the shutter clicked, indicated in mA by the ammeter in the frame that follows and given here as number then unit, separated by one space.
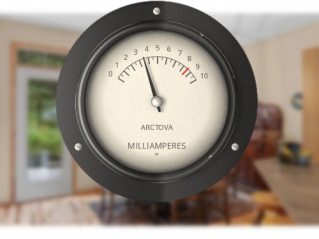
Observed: 3.5 mA
